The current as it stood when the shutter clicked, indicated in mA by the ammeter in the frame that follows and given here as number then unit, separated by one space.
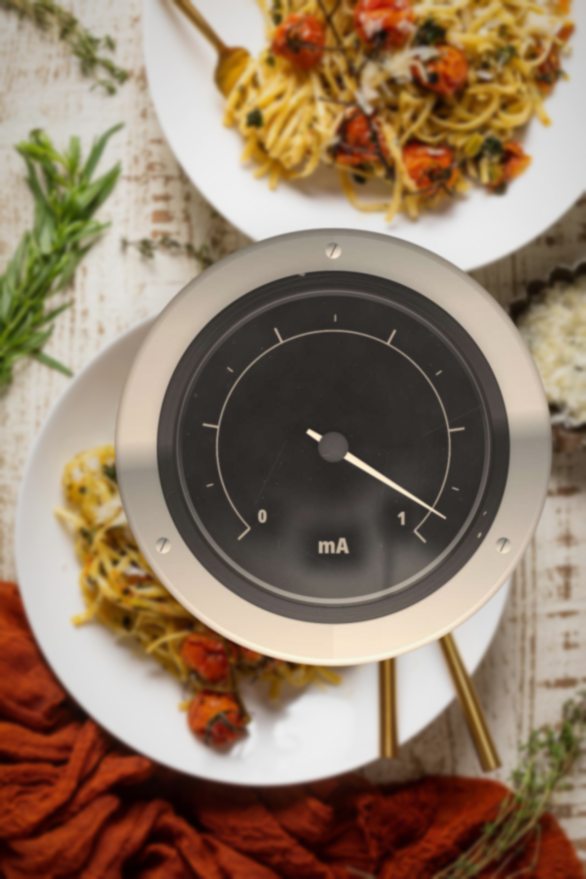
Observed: 0.95 mA
